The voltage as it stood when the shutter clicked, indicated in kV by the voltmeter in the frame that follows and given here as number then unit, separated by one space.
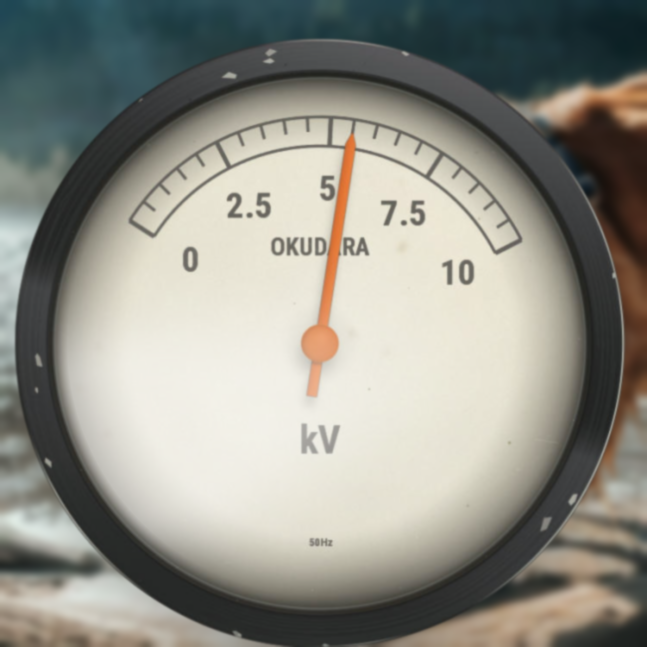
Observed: 5.5 kV
